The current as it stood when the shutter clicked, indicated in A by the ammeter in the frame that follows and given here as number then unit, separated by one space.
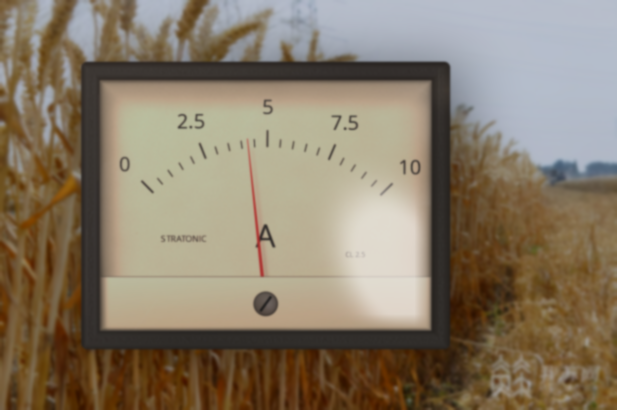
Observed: 4.25 A
